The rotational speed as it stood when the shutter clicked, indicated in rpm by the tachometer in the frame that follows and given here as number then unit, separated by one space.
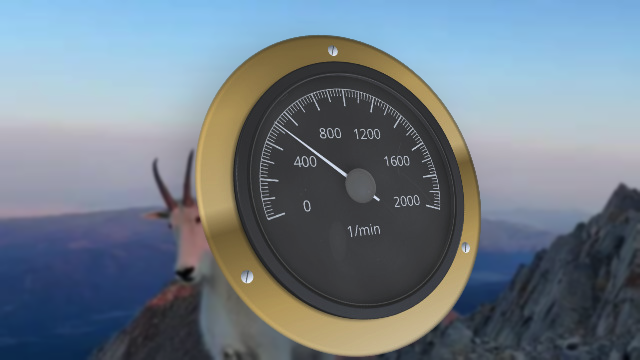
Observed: 500 rpm
